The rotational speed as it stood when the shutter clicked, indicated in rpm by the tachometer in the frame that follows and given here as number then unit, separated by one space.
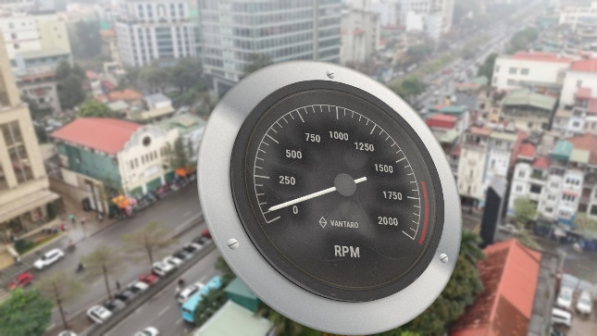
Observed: 50 rpm
